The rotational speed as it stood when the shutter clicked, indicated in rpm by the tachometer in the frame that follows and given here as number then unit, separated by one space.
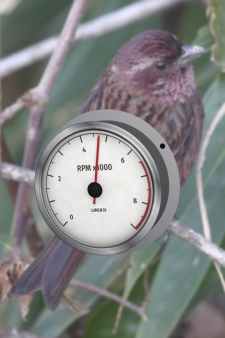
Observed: 4750 rpm
